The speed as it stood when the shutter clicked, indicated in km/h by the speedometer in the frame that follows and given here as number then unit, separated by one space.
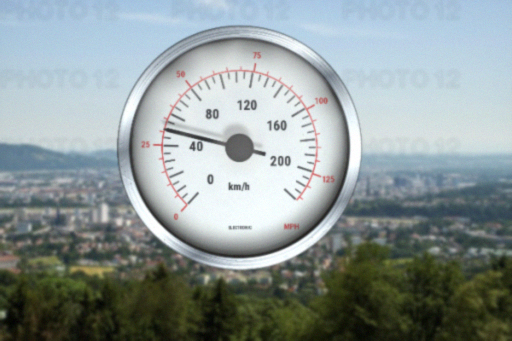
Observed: 50 km/h
